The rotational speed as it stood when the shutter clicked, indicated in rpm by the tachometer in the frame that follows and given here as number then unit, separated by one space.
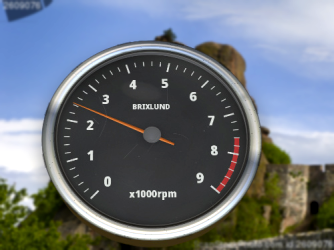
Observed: 2400 rpm
